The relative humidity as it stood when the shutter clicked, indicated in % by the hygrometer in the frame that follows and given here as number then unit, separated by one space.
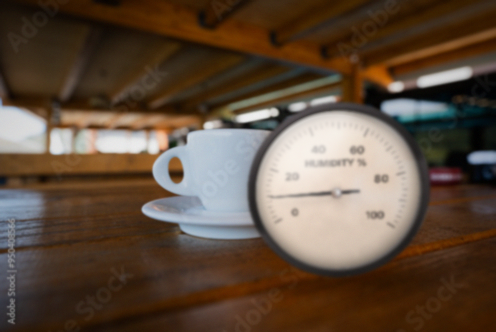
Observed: 10 %
